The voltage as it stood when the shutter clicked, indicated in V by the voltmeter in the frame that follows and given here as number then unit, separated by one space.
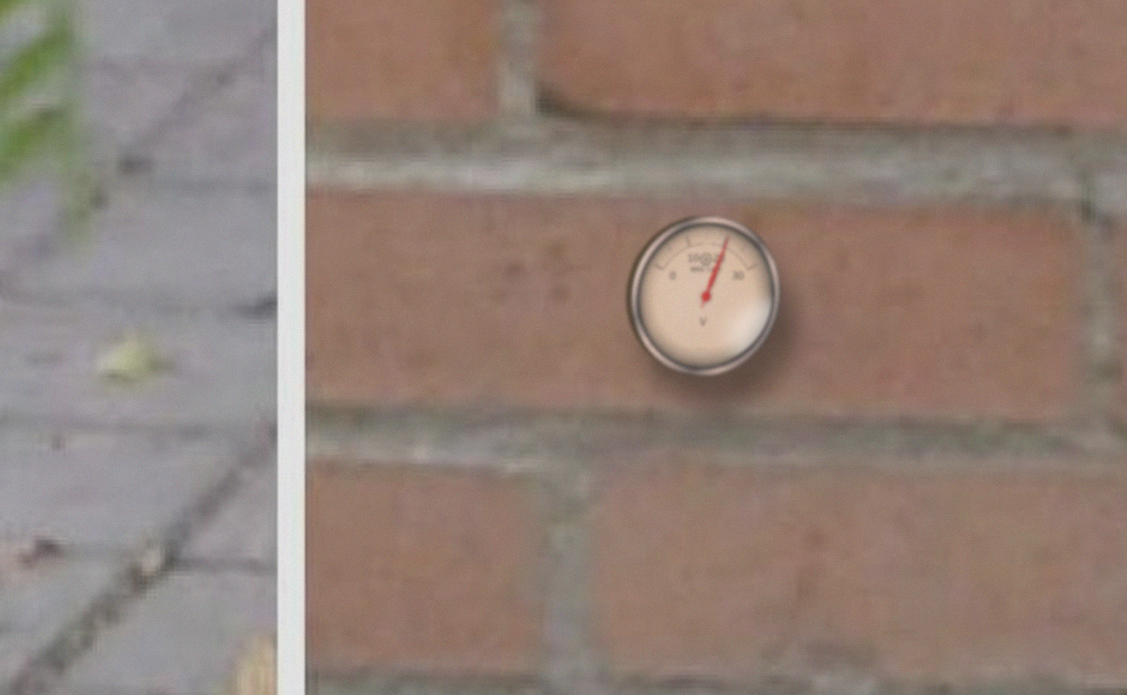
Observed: 20 V
